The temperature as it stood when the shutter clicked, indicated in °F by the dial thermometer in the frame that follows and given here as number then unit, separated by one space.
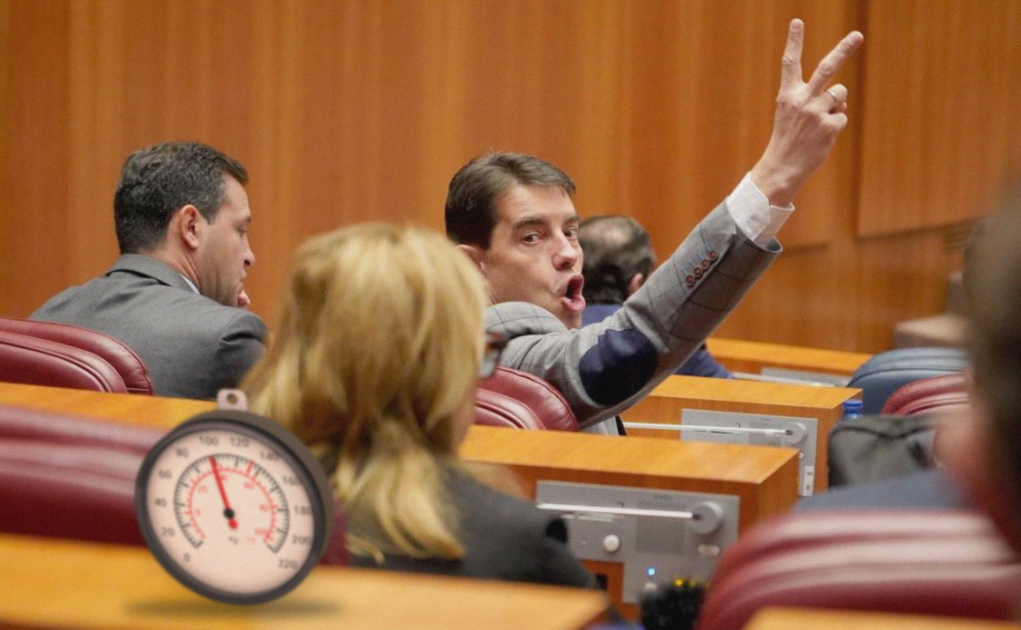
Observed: 100 °F
